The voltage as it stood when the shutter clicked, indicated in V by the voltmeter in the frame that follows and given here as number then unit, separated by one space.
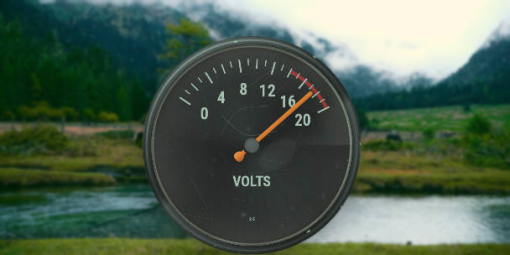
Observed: 17.5 V
